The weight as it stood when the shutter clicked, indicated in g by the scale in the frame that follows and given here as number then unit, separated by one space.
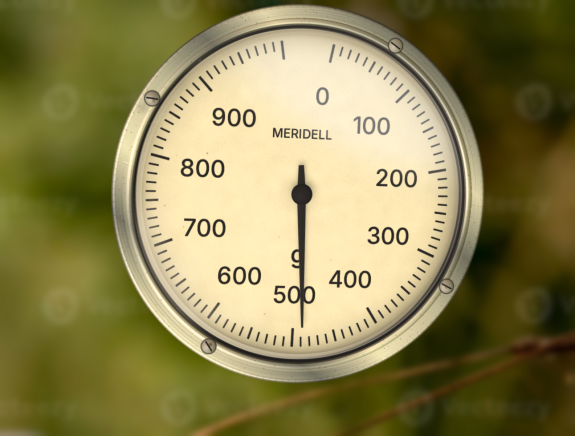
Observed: 490 g
